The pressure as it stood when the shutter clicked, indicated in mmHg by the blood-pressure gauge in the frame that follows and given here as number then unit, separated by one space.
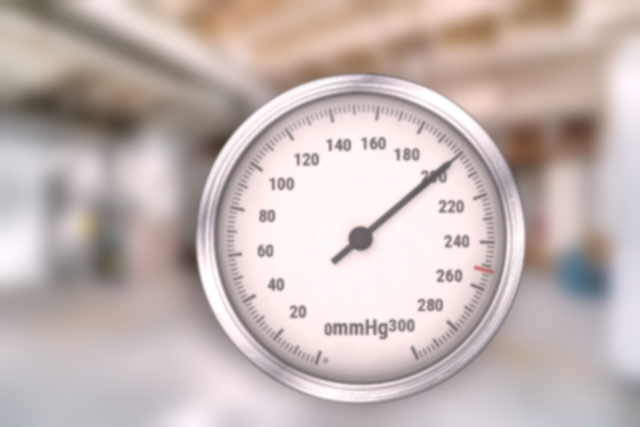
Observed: 200 mmHg
